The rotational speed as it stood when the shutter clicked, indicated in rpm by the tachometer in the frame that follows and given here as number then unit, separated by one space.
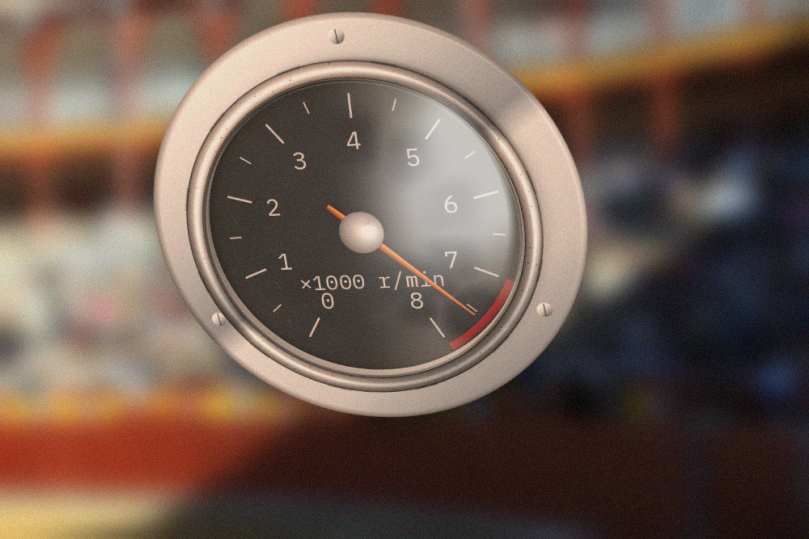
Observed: 7500 rpm
